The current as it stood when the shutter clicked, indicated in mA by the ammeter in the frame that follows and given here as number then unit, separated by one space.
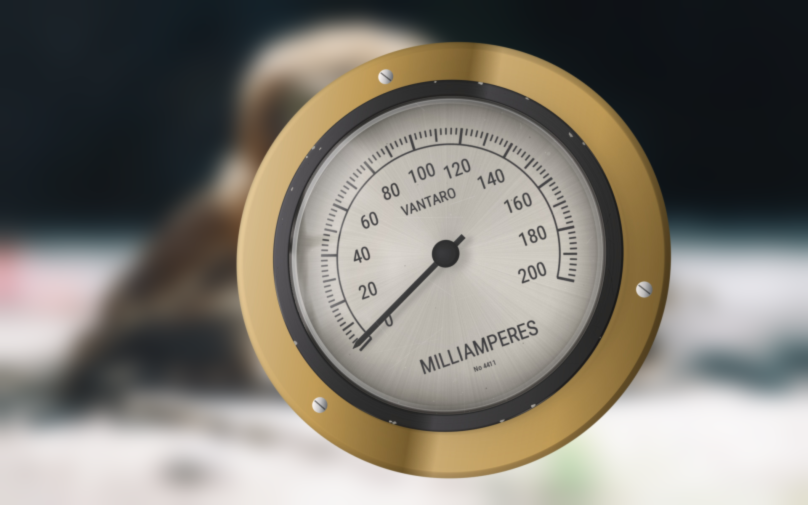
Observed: 2 mA
